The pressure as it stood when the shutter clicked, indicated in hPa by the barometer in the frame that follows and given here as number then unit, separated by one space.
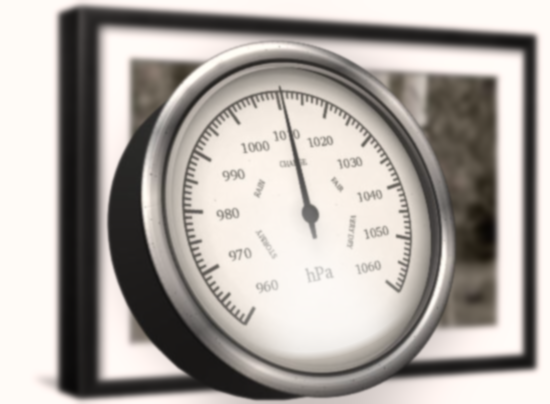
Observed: 1010 hPa
